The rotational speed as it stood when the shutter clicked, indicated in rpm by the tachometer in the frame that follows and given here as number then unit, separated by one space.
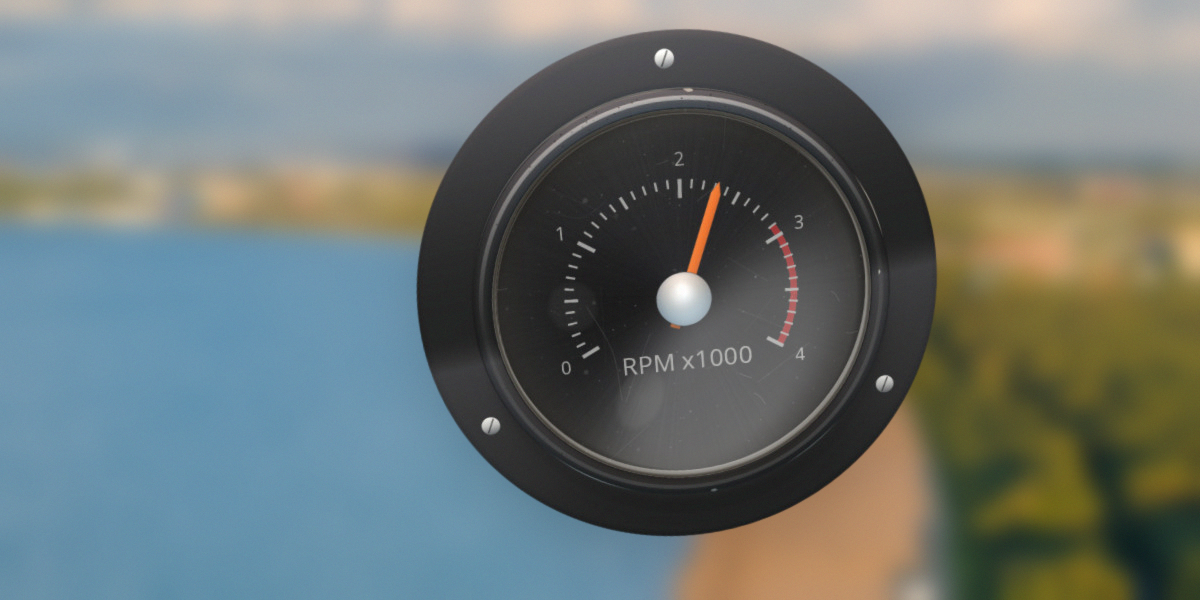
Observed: 2300 rpm
